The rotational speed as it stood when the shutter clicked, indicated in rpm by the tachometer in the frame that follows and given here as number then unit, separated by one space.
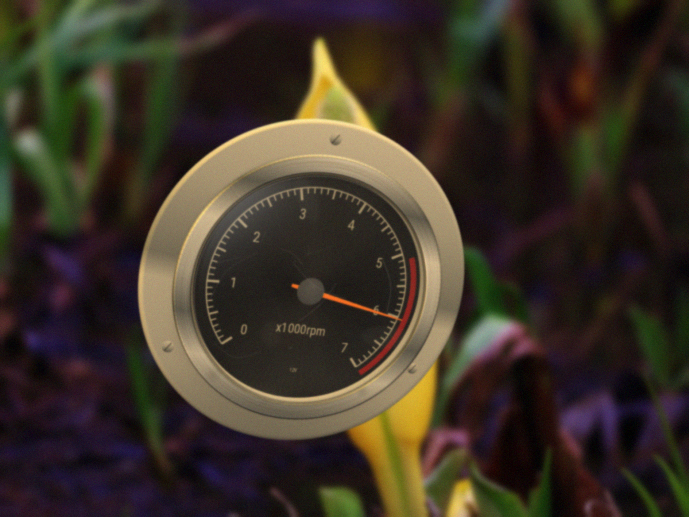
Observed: 6000 rpm
